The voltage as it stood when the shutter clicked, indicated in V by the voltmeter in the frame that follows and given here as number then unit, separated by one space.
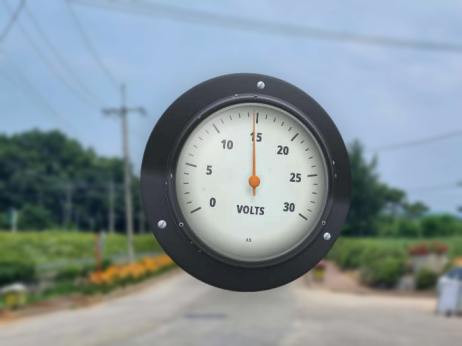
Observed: 14.5 V
